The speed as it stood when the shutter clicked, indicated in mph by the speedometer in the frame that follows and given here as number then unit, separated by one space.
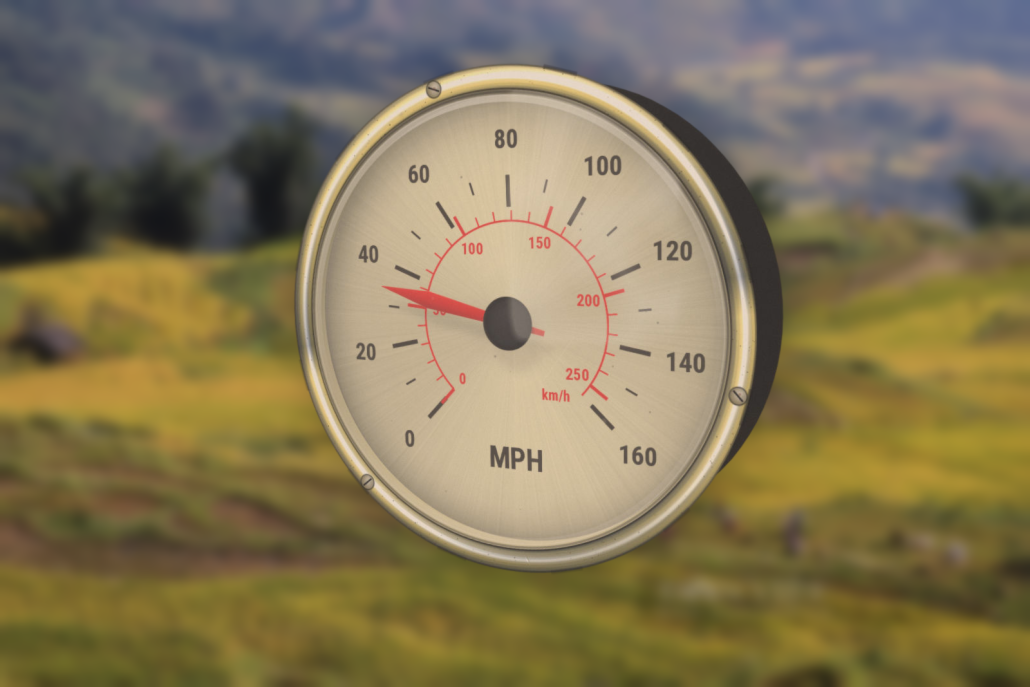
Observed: 35 mph
